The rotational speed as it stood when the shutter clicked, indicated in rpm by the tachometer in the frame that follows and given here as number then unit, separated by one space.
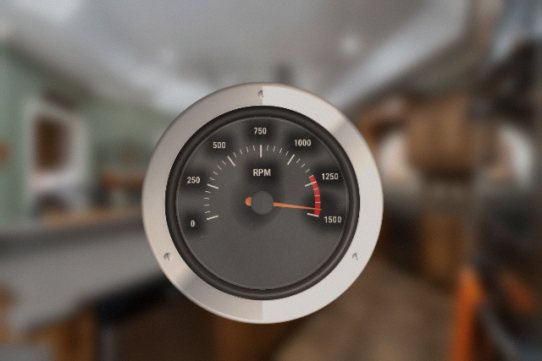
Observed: 1450 rpm
